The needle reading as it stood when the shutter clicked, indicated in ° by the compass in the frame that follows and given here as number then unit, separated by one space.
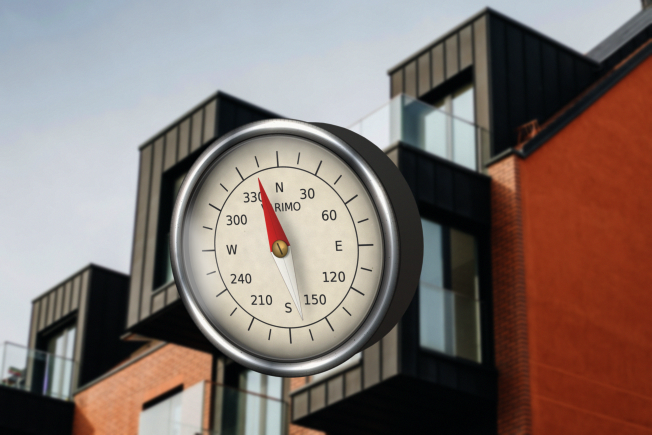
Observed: 345 °
